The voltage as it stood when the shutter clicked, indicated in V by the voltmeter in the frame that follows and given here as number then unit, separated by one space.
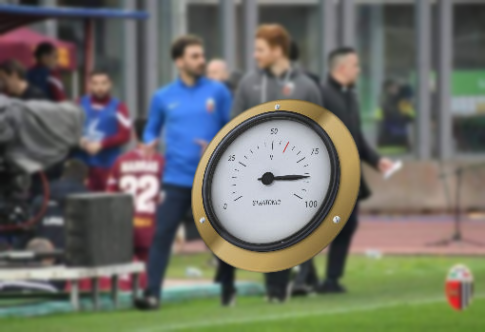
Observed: 87.5 V
